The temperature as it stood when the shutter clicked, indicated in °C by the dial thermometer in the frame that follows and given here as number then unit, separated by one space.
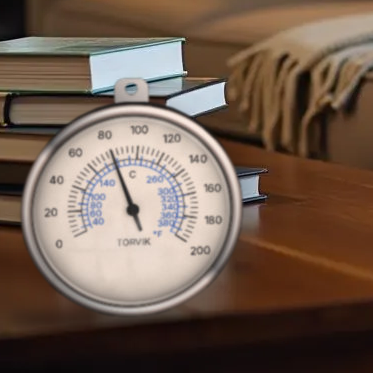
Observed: 80 °C
